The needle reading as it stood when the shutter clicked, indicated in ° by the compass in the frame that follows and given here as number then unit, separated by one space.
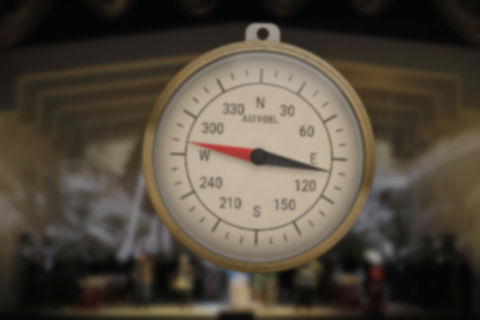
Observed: 280 °
